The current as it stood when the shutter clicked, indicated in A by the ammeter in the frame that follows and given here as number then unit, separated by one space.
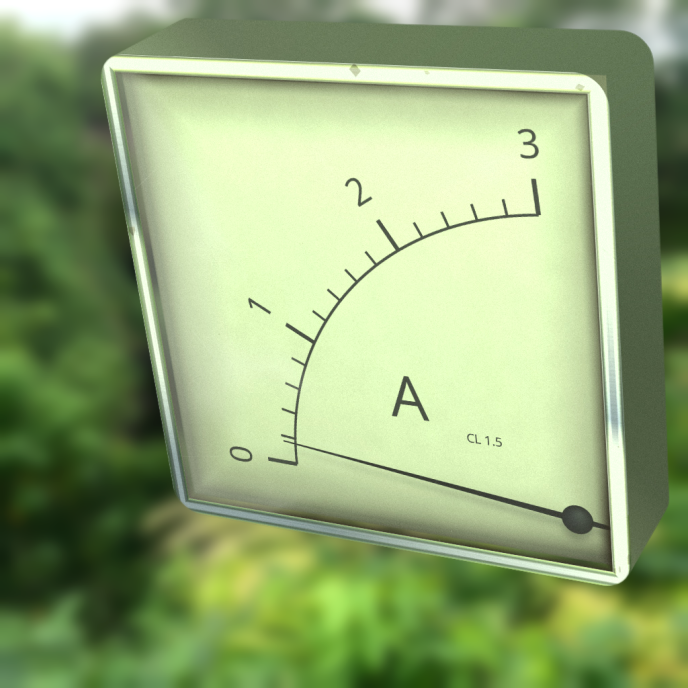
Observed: 0.2 A
